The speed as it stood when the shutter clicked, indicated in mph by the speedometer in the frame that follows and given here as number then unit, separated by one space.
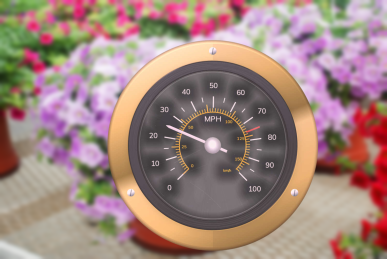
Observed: 25 mph
